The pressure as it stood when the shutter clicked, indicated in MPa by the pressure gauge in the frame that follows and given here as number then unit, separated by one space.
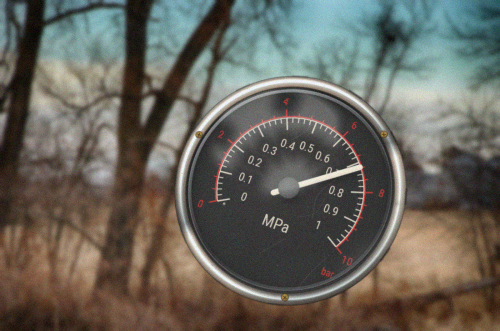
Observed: 0.72 MPa
